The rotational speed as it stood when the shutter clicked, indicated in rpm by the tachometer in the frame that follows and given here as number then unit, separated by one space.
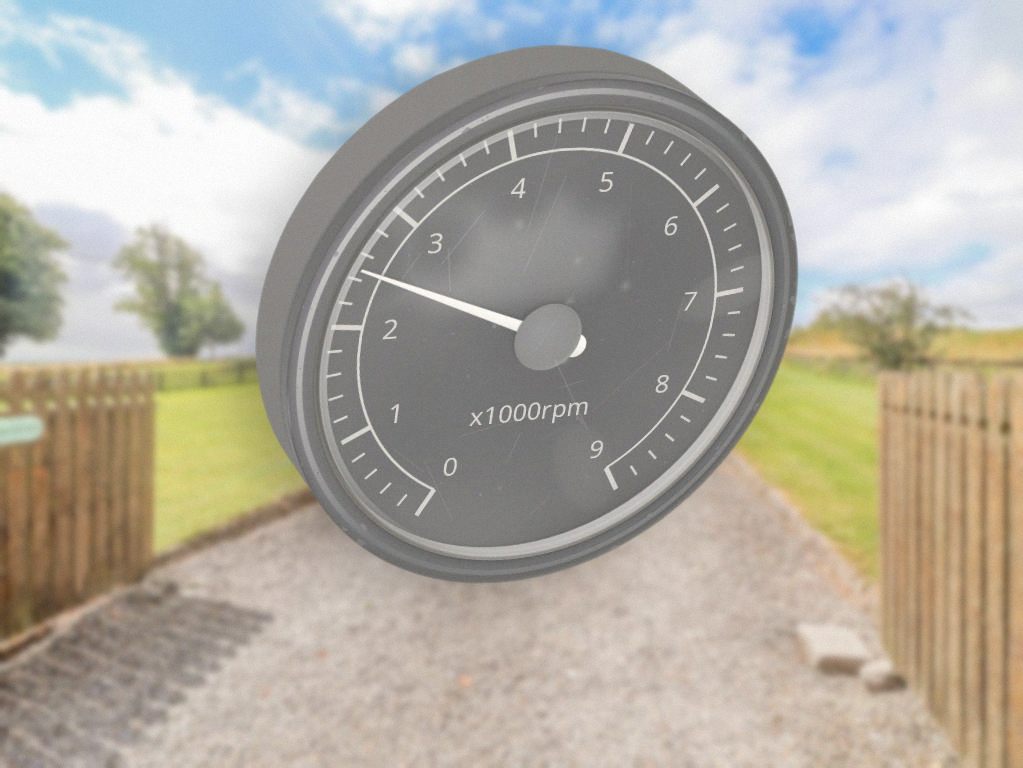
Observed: 2500 rpm
